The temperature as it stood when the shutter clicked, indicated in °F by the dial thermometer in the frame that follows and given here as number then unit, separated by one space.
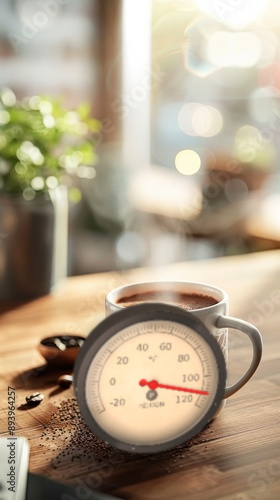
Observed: 110 °F
